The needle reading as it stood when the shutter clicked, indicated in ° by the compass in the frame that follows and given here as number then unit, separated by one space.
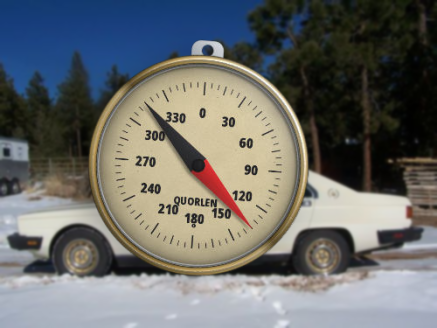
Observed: 135 °
